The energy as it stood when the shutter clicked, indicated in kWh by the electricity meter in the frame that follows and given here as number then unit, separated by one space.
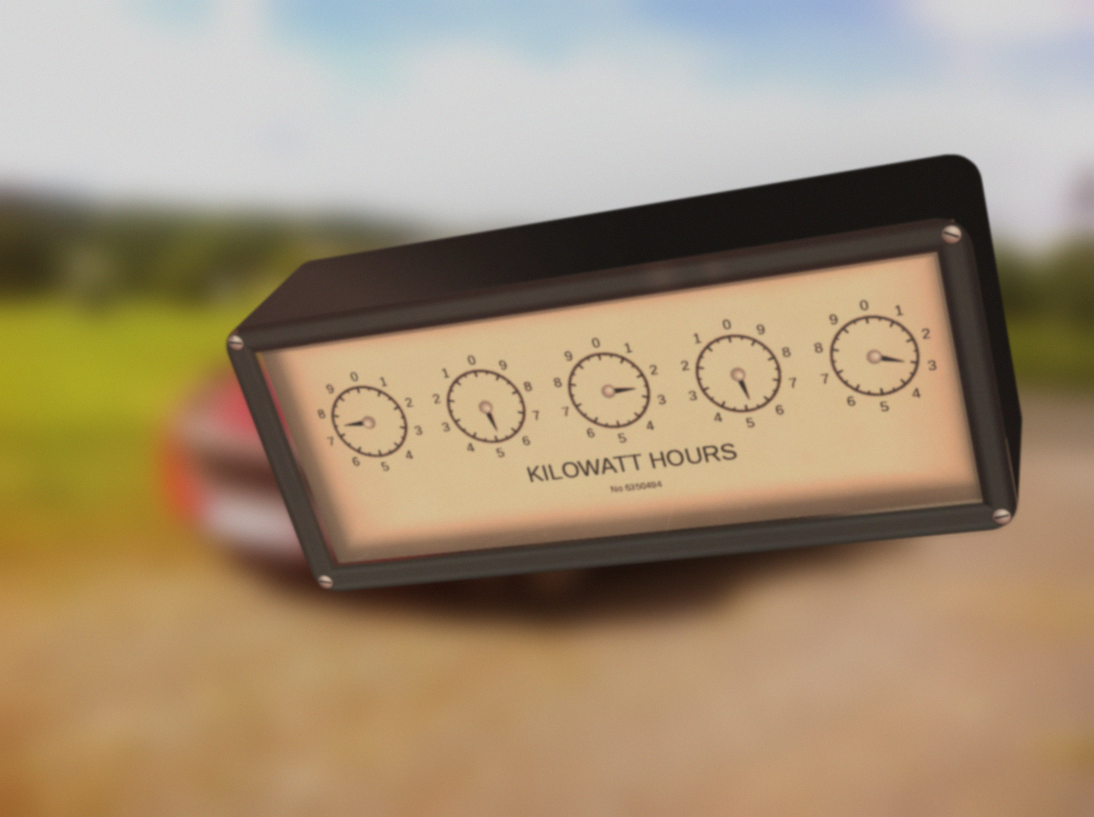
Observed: 75253 kWh
